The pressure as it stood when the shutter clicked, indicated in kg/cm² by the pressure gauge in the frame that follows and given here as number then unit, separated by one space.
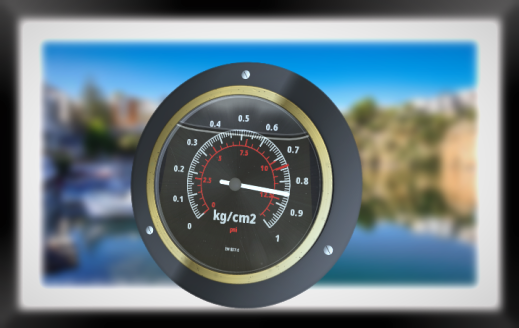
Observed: 0.85 kg/cm²
